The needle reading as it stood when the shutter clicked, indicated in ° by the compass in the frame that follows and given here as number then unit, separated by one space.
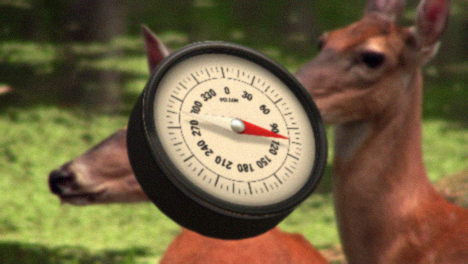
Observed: 105 °
